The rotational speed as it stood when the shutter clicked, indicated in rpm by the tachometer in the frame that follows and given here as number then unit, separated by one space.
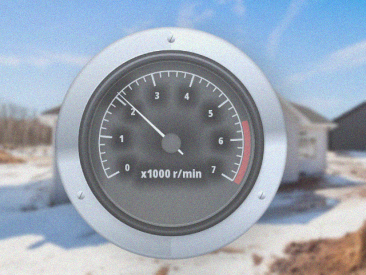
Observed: 2100 rpm
